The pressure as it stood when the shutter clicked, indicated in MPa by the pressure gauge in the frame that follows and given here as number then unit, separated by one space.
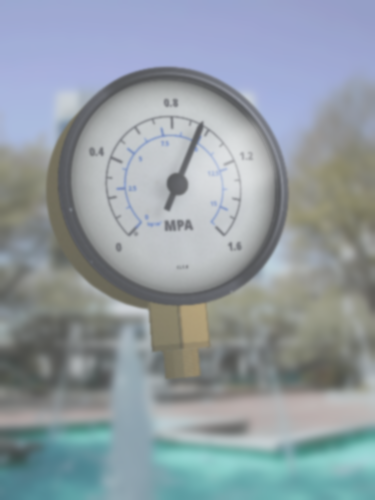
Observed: 0.95 MPa
